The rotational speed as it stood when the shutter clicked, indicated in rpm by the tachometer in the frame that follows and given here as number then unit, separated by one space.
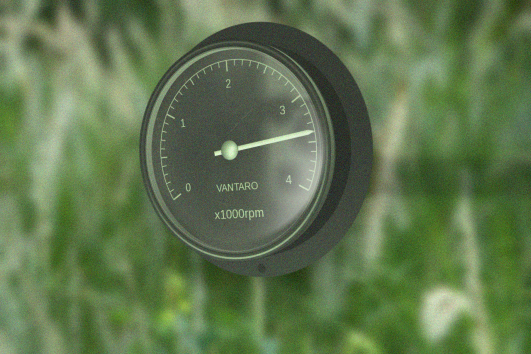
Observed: 3400 rpm
